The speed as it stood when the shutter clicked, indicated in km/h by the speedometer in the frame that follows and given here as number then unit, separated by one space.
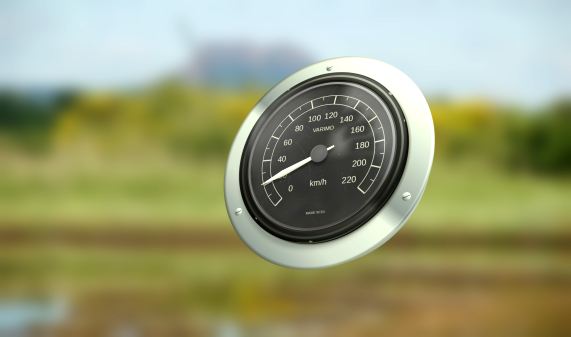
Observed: 20 km/h
